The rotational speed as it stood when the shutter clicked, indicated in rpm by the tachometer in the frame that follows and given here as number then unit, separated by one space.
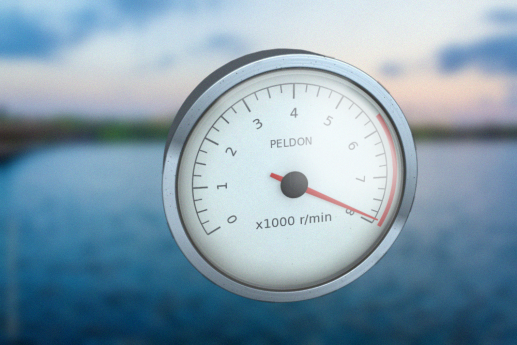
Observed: 7875 rpm
